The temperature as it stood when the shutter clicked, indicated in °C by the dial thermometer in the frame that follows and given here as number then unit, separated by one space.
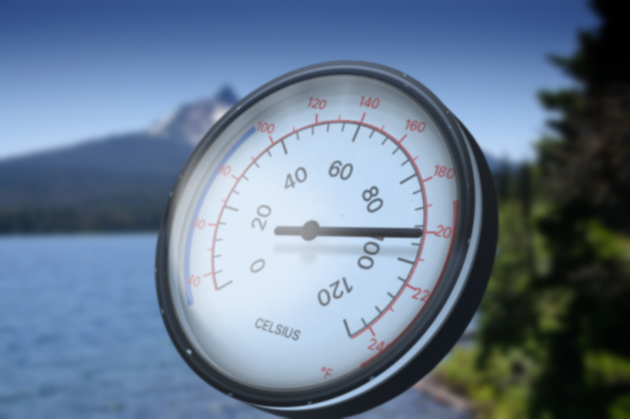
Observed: 94 °C
